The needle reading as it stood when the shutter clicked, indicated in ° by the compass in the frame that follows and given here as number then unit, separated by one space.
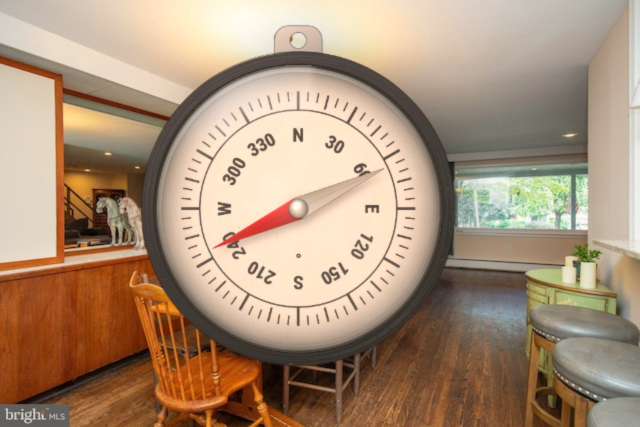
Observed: 245 °
